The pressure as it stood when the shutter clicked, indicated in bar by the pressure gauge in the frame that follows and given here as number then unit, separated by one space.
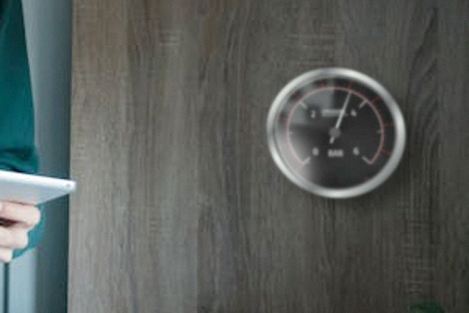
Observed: 3.5 bar
